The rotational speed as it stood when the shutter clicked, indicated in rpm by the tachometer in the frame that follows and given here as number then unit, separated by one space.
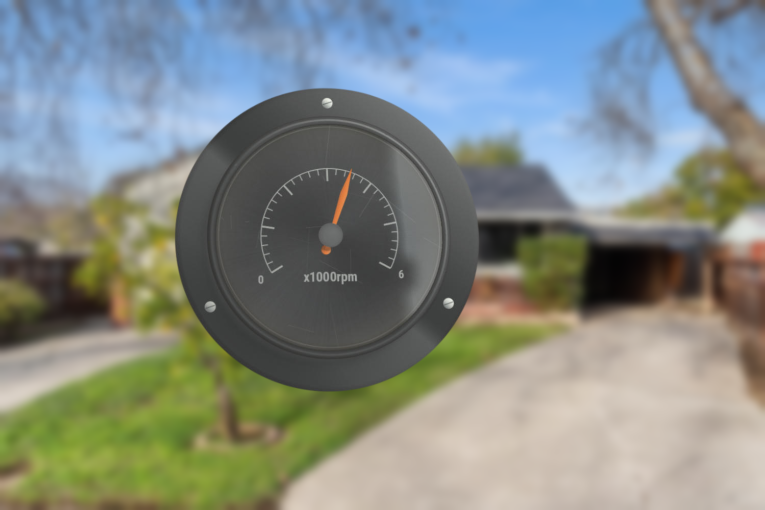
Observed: 3500 rpm
